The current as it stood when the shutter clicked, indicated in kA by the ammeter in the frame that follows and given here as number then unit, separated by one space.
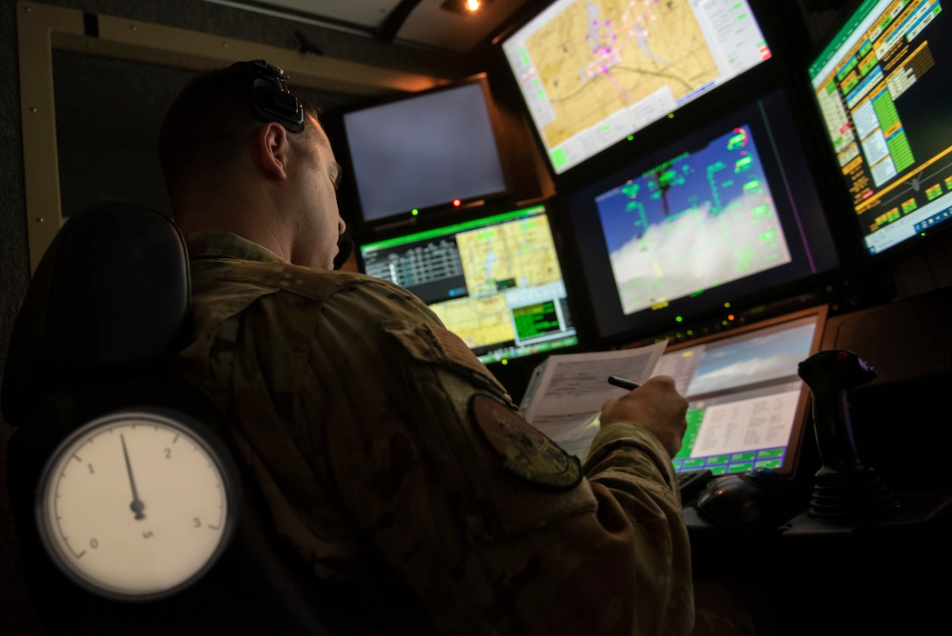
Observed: 1.5 kA
